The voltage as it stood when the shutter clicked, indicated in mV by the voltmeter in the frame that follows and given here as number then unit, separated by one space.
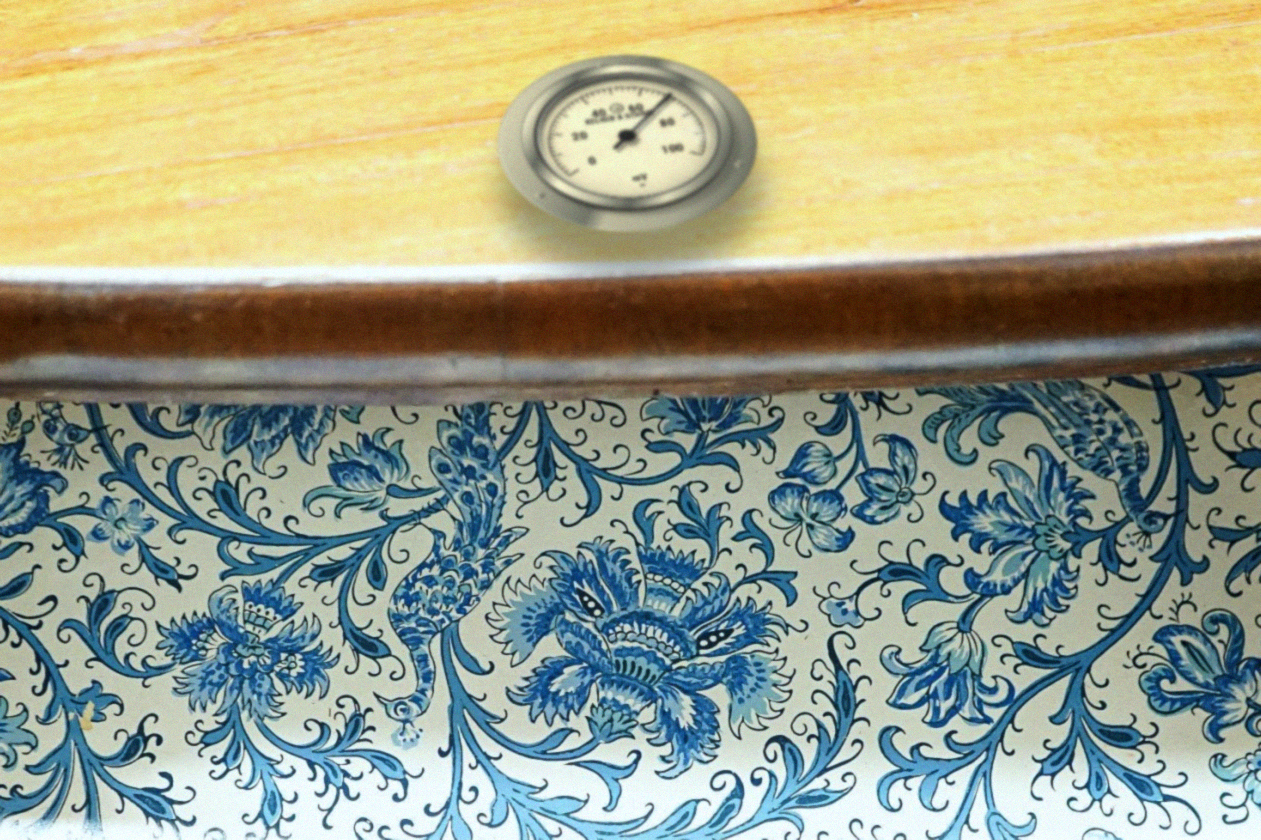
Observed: 70 mV
